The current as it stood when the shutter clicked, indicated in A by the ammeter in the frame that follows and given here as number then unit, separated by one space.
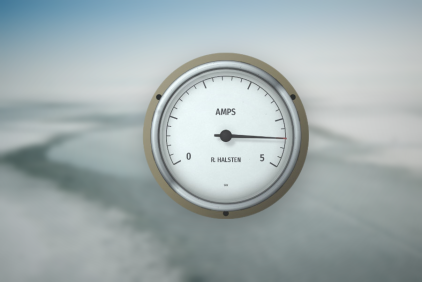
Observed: 4.4 A
